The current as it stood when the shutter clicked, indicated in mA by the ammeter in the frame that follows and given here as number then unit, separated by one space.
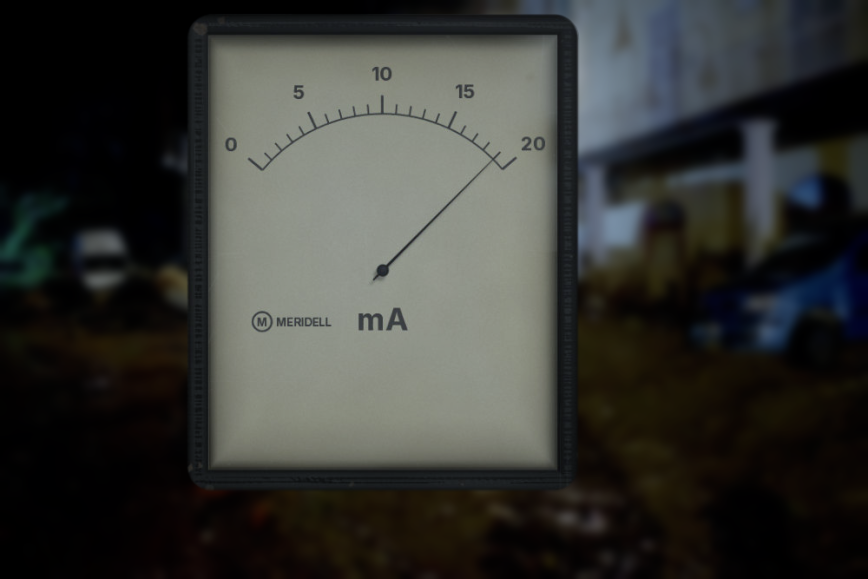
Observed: 19 mA
